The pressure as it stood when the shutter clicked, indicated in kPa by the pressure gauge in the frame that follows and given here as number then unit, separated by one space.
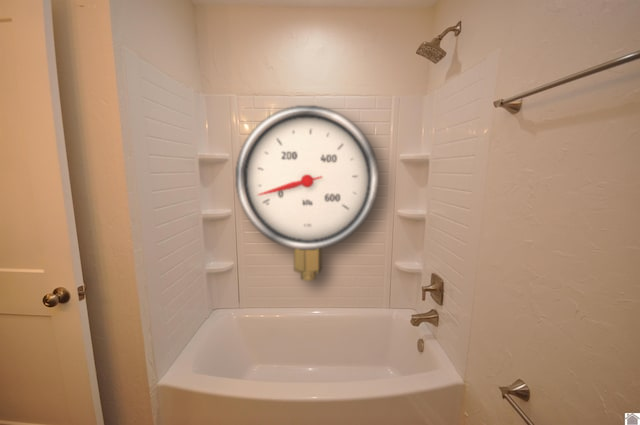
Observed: 25 kPa
